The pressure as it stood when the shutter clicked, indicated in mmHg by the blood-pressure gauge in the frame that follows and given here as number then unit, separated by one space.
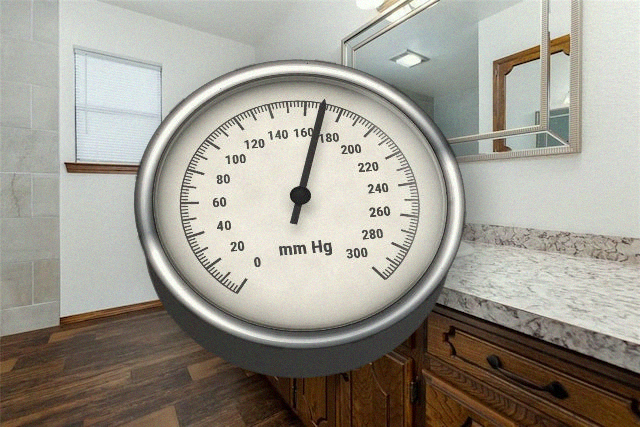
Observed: 170 mmHg
